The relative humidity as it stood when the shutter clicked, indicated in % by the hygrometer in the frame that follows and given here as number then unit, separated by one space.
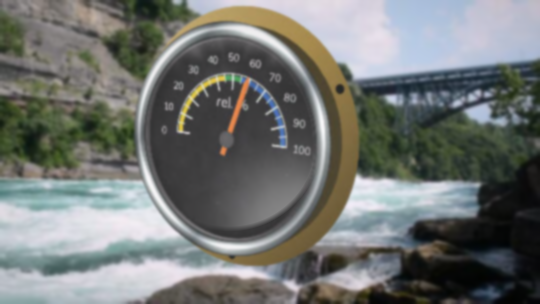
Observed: 60 %
